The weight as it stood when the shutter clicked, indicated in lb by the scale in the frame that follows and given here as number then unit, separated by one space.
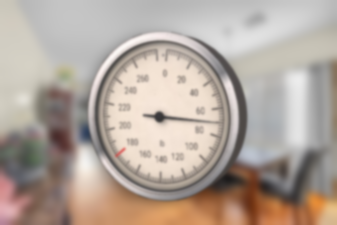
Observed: 70 lb
